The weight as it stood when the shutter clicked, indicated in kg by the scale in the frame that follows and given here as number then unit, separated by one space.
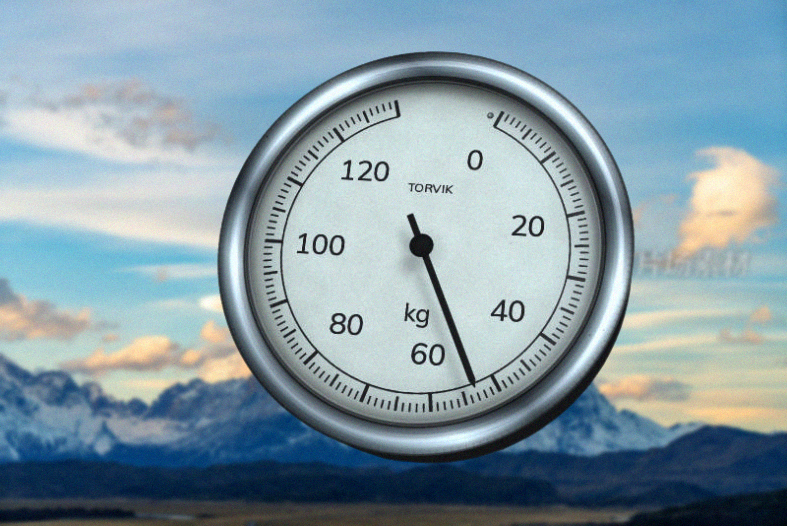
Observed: 53 kg
